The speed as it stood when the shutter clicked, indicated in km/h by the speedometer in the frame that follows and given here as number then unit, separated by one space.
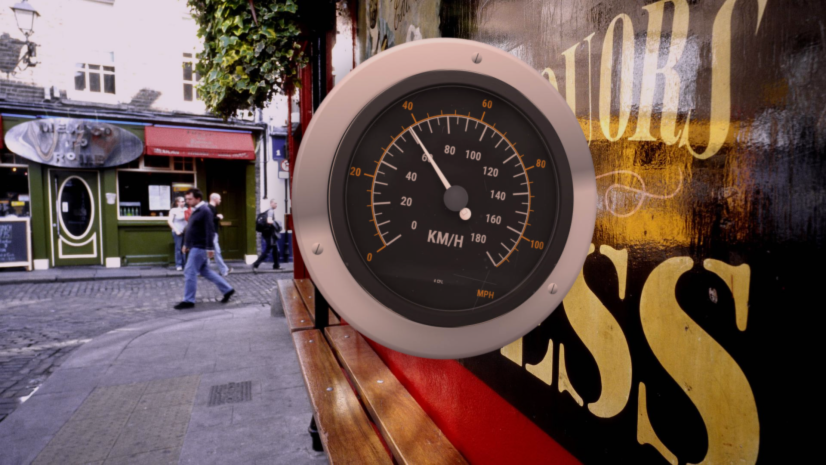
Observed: 60 km/h
